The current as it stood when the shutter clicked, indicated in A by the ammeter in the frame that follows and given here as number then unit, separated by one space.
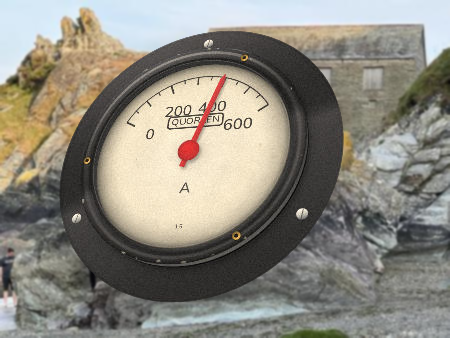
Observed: 400 A
